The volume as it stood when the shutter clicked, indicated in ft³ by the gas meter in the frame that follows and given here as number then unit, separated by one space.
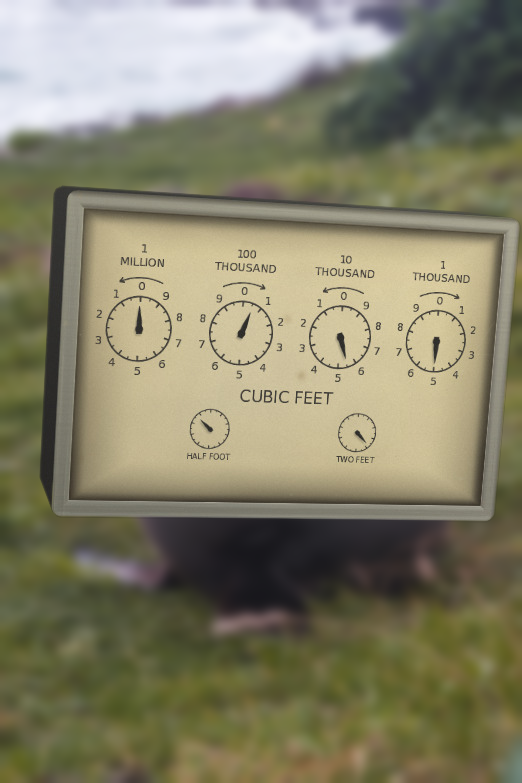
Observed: 5500 ft³
